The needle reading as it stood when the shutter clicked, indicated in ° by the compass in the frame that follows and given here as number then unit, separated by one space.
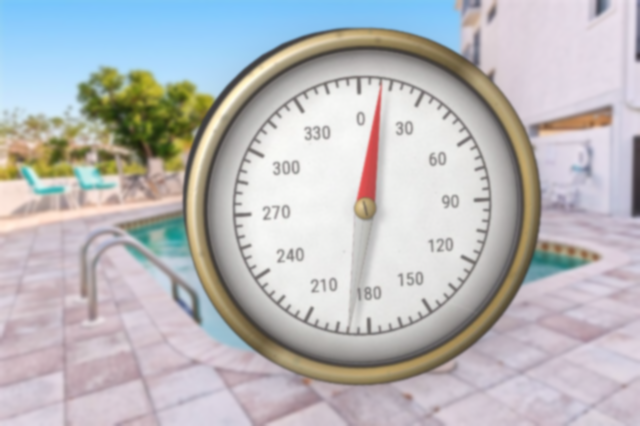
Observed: 10 °
